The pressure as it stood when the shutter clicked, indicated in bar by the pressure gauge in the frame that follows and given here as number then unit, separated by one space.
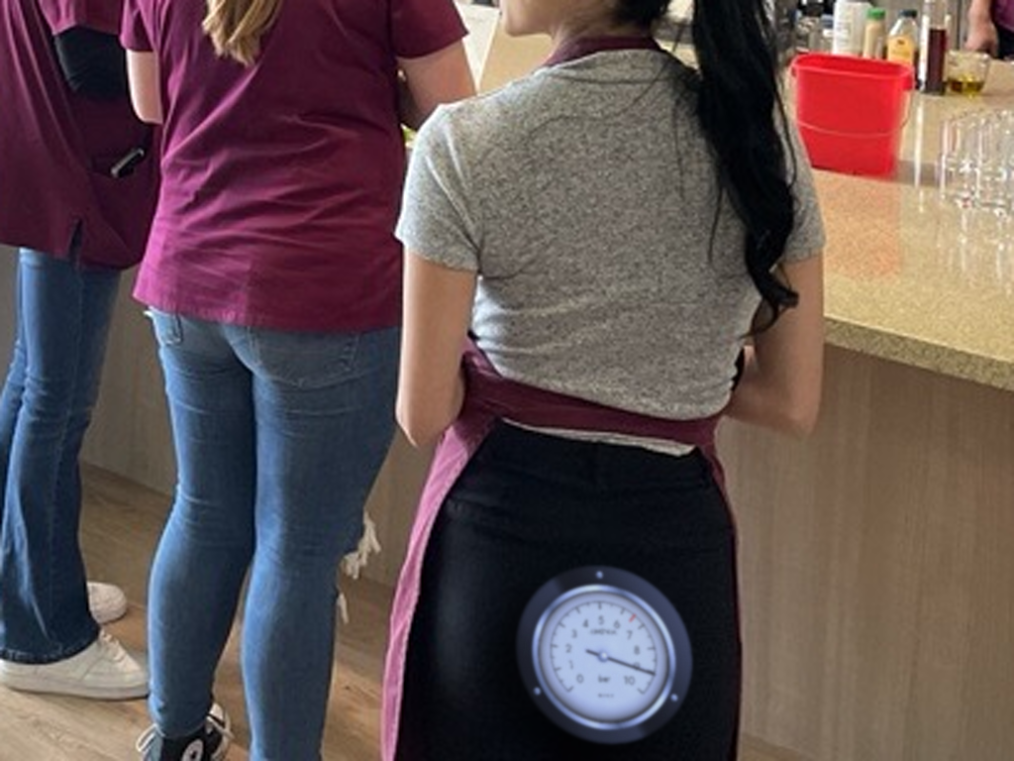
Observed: 9 bar
